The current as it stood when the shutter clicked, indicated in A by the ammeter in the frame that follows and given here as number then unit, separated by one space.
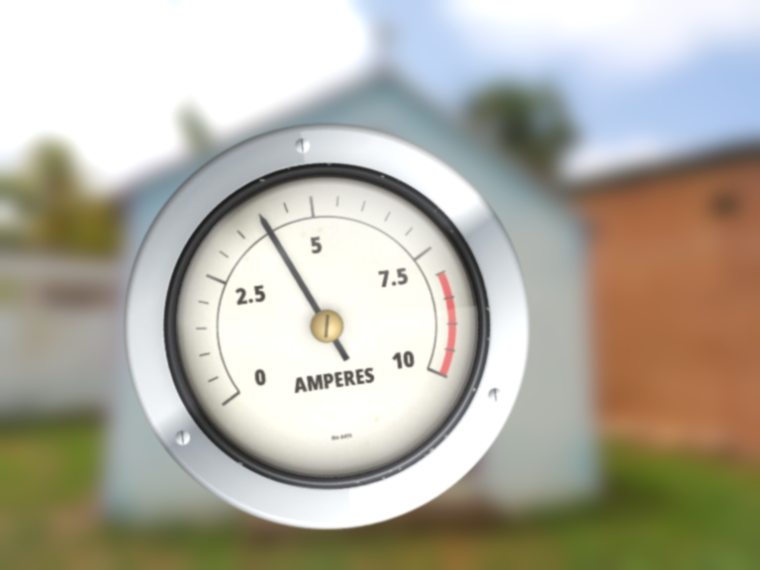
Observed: 4 A
